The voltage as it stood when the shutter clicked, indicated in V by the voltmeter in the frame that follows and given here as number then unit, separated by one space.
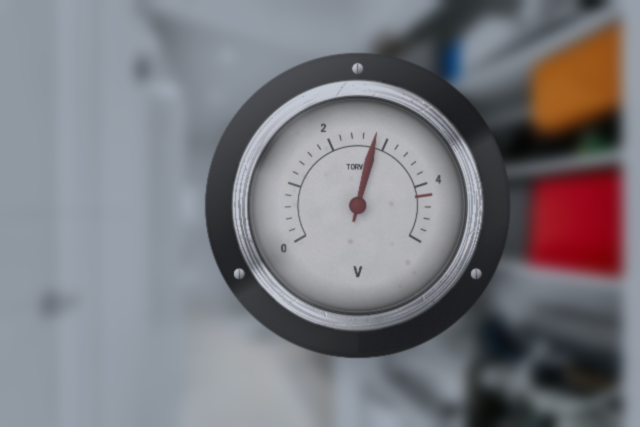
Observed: 2.8 V
